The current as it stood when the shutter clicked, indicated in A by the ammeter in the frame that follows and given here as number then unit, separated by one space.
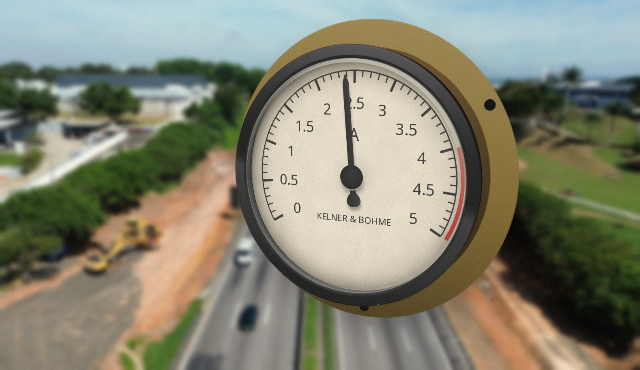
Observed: 2.4 A
